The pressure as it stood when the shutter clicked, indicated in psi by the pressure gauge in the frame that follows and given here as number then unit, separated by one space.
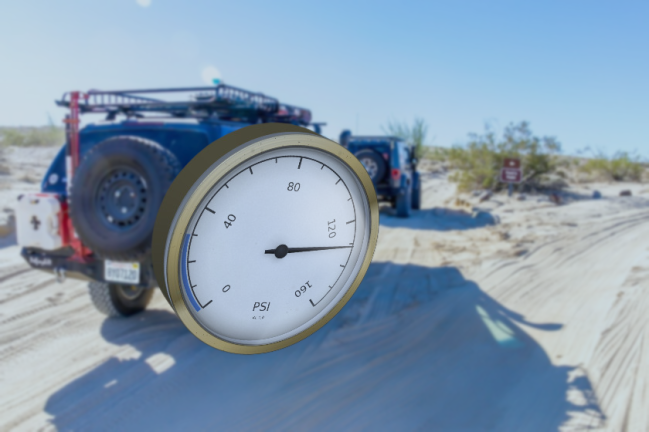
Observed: 130 psi
